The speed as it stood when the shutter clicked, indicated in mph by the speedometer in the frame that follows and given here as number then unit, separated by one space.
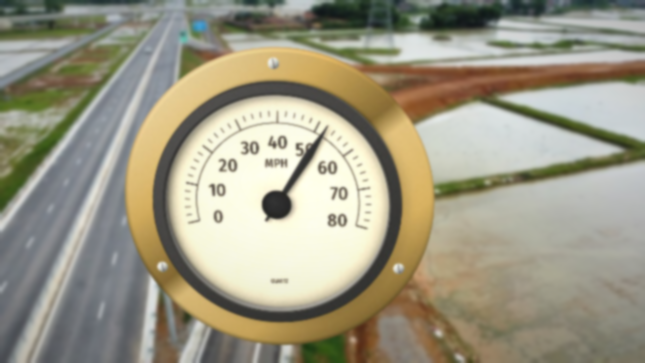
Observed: 52 mph
